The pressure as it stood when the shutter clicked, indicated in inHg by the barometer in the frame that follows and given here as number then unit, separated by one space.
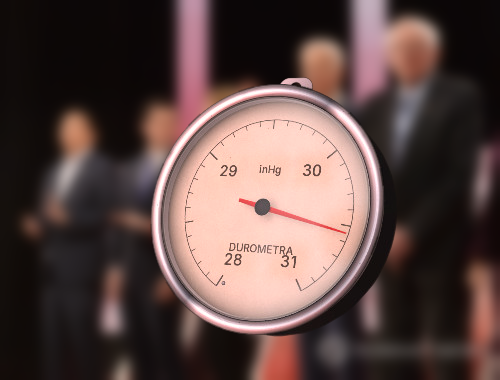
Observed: 30.55 inHg
